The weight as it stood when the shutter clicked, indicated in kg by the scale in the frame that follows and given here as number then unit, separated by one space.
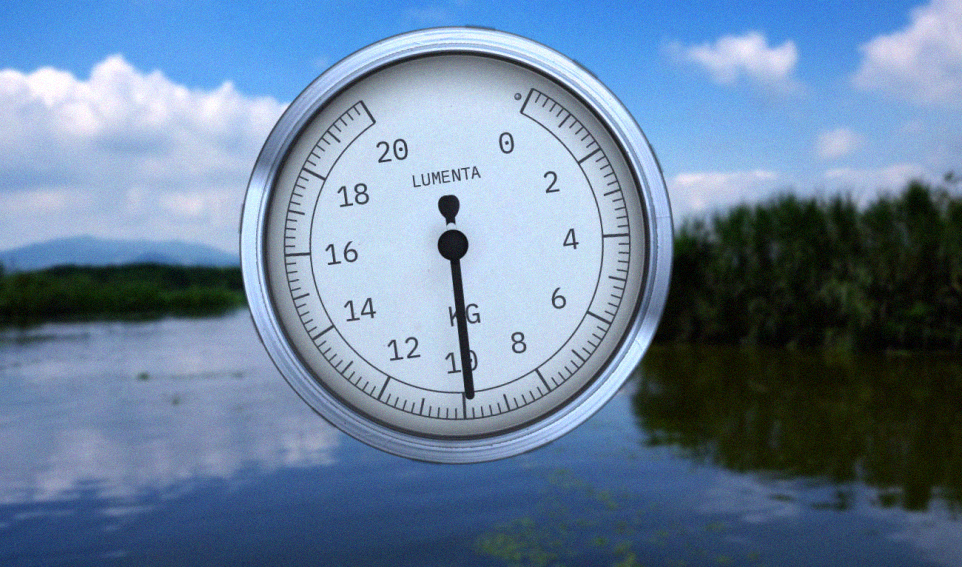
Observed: 9.8 kg
